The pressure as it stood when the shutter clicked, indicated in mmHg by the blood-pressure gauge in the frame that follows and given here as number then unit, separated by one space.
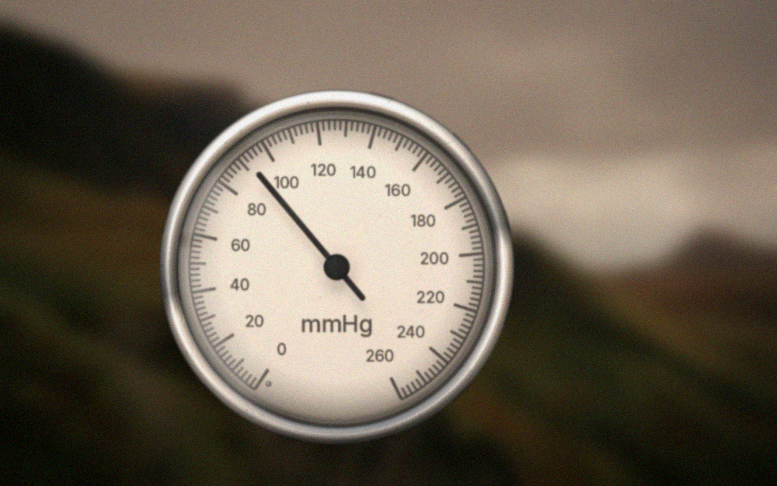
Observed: 92 mmHg
